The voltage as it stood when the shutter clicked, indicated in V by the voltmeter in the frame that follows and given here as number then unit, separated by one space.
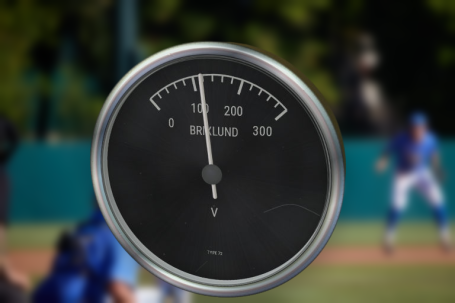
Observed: 120 V
